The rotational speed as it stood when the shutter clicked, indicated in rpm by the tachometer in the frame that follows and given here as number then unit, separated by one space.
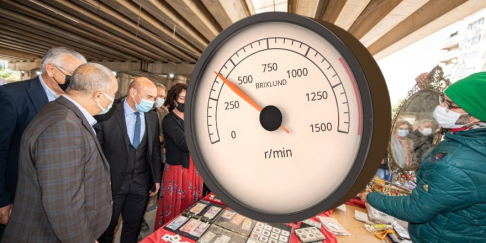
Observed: 400 rpm
